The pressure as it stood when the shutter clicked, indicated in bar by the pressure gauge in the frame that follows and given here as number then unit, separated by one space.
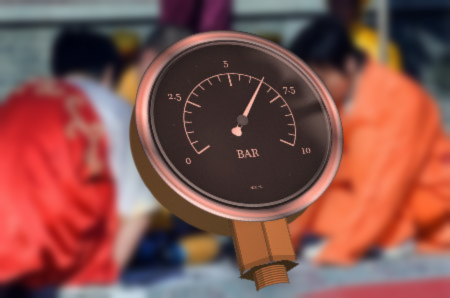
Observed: 6.5 bar
